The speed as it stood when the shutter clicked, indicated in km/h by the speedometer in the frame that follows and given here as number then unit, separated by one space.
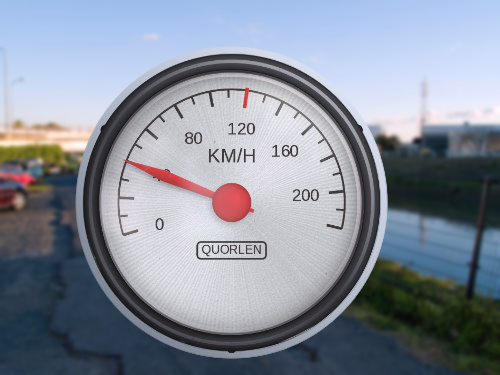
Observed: 40 km/h
